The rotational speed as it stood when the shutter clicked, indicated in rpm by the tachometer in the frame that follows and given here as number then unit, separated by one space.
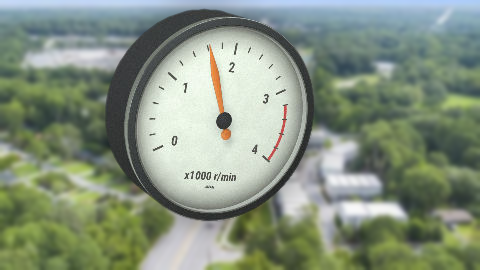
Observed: 1600 rpm
